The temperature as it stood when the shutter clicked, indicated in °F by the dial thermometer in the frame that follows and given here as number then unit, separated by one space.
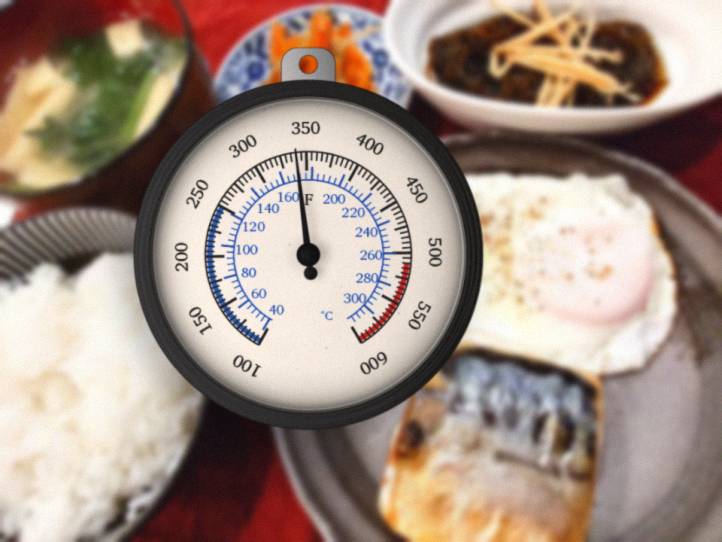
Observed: 340 °F
